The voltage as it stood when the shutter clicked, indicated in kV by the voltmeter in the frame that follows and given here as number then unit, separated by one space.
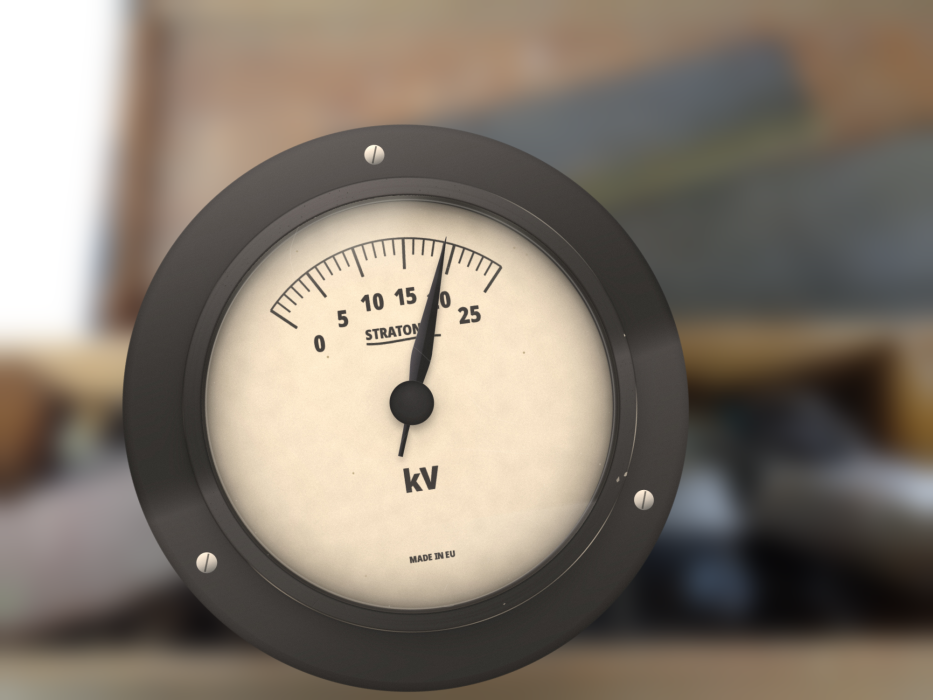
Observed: 19 kV
